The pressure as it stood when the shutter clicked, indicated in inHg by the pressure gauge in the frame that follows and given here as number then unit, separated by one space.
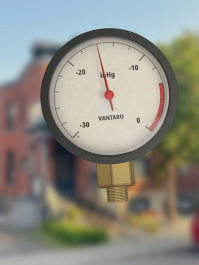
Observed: -16 inHg
